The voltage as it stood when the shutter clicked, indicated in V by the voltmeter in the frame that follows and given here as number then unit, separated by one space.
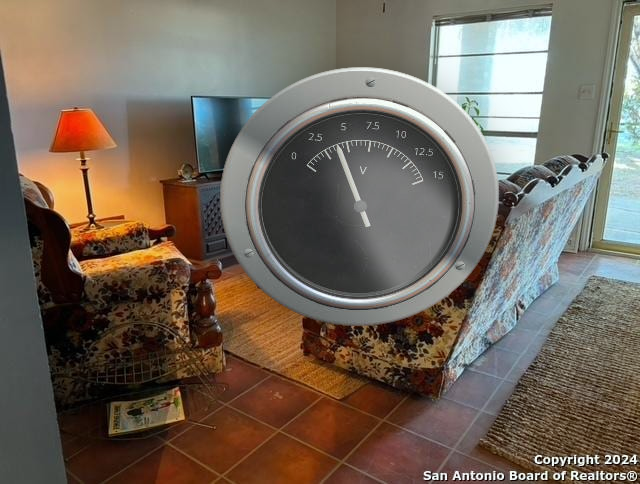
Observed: 4 V
